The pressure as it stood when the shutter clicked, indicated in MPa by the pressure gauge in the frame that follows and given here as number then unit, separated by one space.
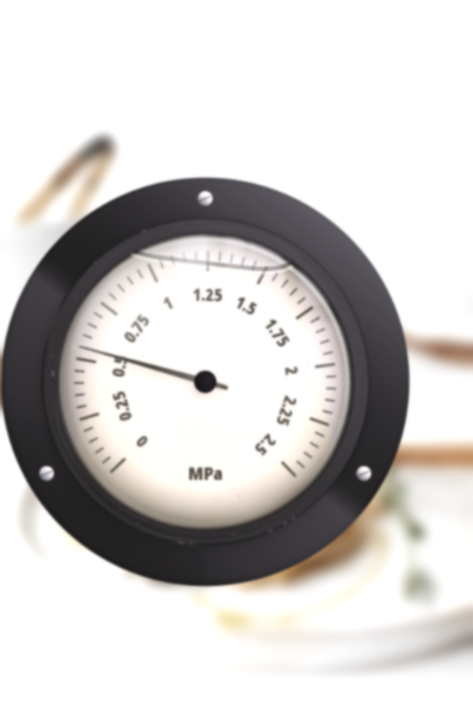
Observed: 0.55 MPa
